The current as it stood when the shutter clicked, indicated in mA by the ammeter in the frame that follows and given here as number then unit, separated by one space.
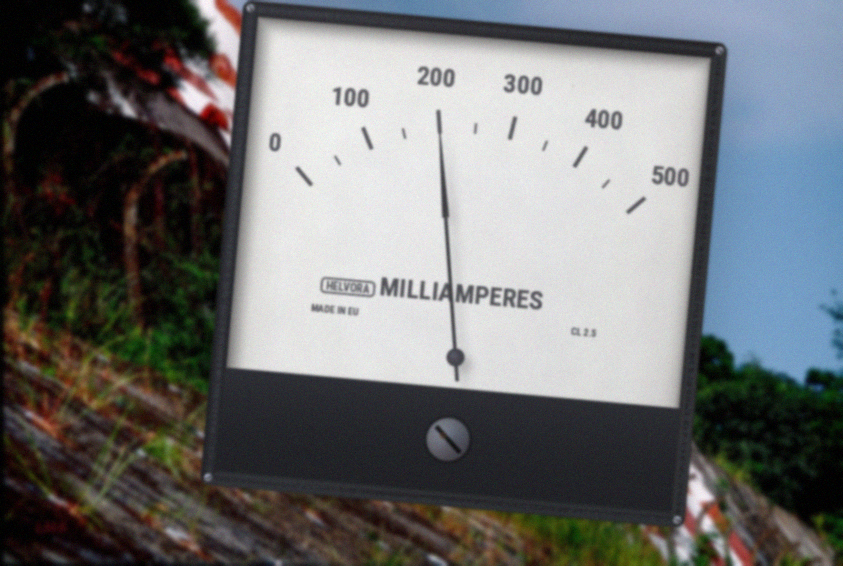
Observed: 200 mA
